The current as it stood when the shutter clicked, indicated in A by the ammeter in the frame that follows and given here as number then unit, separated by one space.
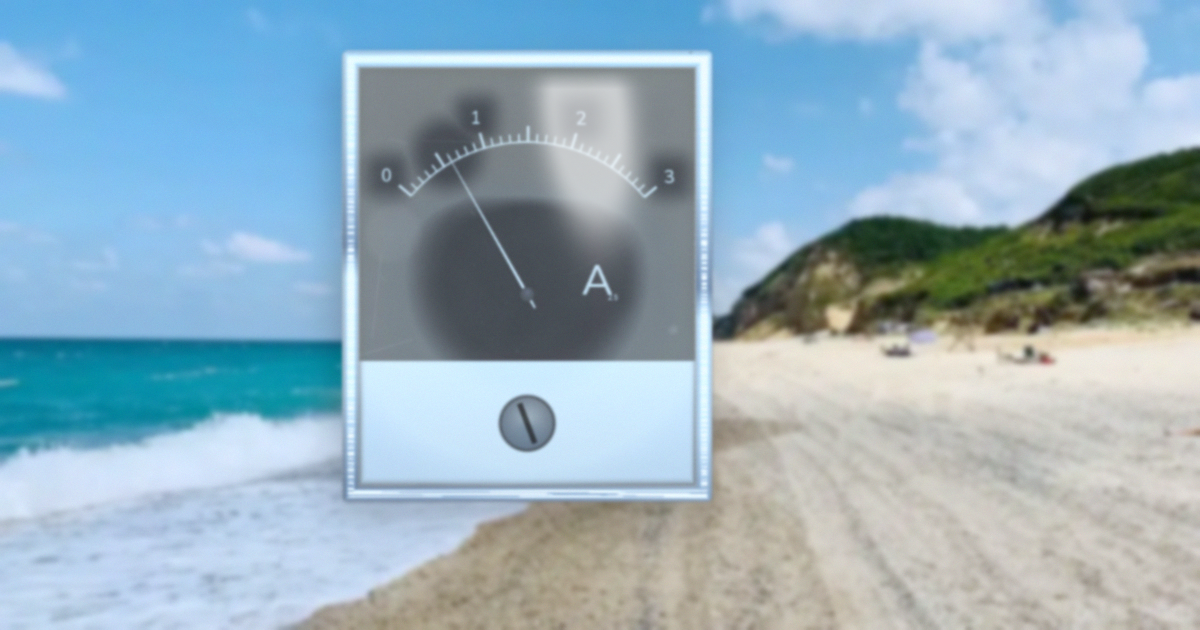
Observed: 0.6 A
